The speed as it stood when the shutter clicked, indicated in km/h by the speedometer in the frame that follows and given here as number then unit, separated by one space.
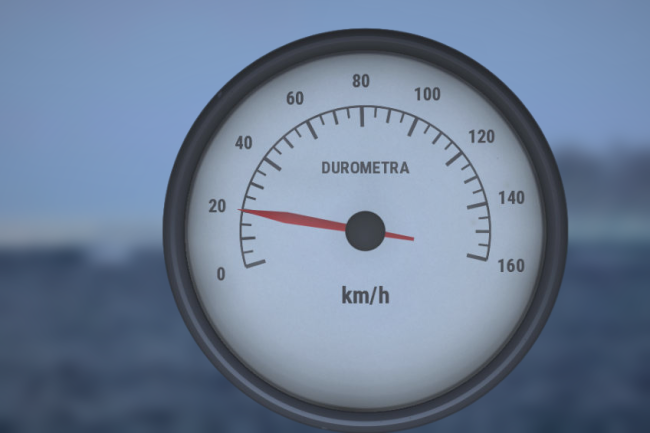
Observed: 20 km/h
